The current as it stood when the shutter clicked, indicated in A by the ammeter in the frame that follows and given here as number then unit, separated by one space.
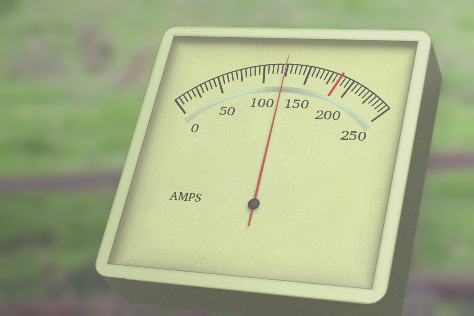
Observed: 125 A
